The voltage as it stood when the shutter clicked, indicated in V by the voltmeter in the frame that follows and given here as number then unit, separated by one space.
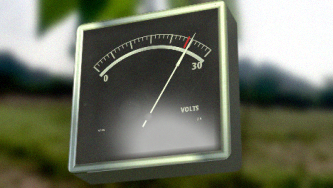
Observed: 25 V
